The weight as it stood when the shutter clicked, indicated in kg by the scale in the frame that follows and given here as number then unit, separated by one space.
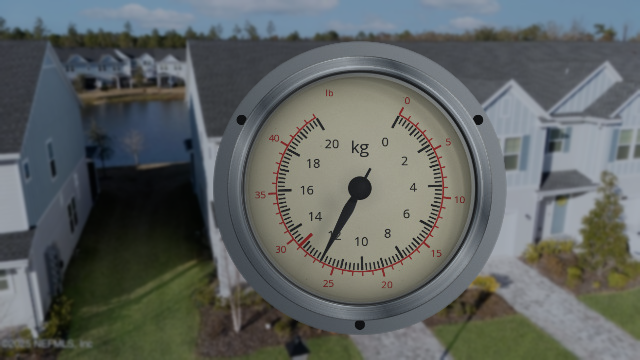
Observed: 12 kg
